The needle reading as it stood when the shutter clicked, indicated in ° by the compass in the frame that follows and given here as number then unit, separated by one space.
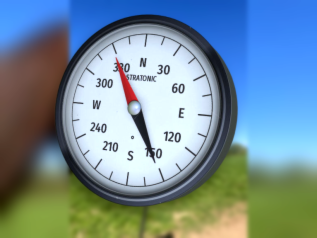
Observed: 330 °
